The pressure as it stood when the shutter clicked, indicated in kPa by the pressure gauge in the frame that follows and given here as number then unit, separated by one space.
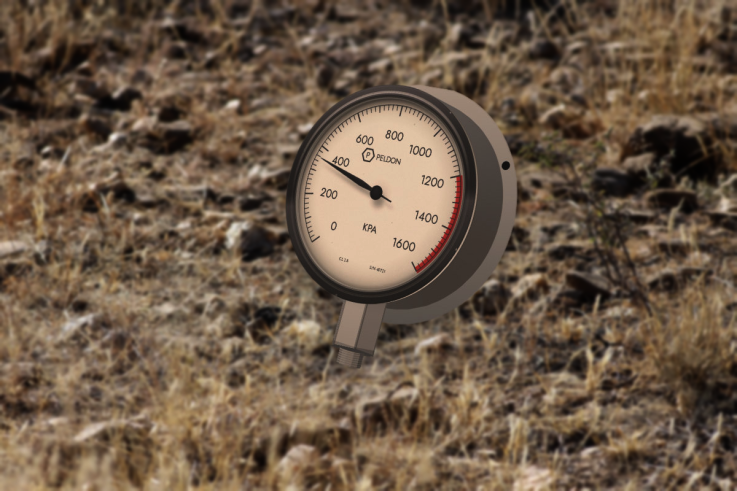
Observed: 360 kPa
